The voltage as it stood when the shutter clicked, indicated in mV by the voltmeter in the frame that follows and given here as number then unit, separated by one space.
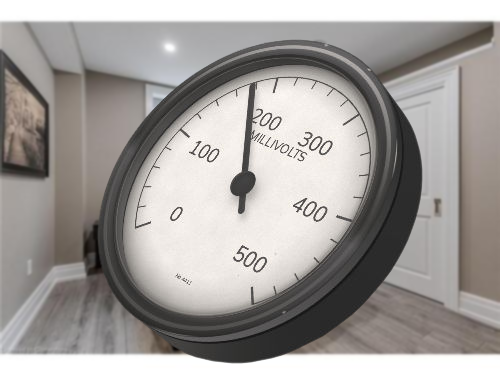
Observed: 180 mV
